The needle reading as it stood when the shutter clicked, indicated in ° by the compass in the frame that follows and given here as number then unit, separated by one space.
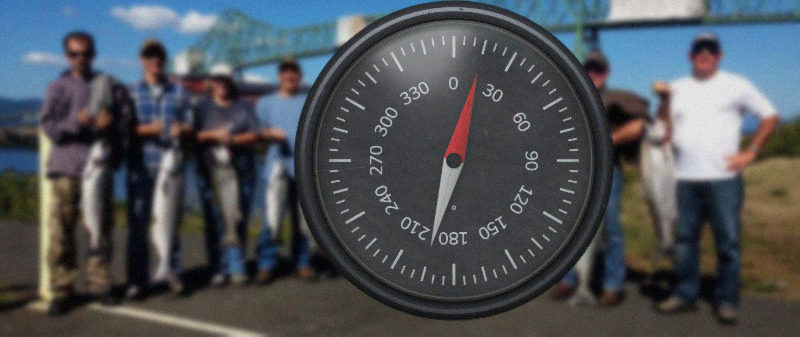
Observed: 15 °
